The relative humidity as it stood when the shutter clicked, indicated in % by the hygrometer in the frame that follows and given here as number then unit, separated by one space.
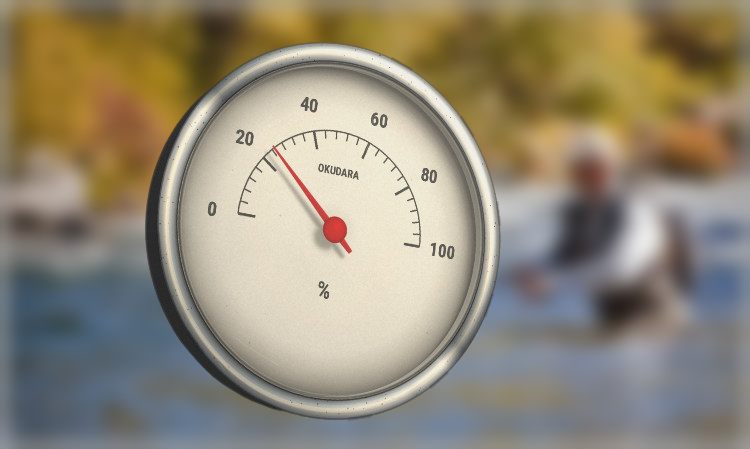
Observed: 24 %
